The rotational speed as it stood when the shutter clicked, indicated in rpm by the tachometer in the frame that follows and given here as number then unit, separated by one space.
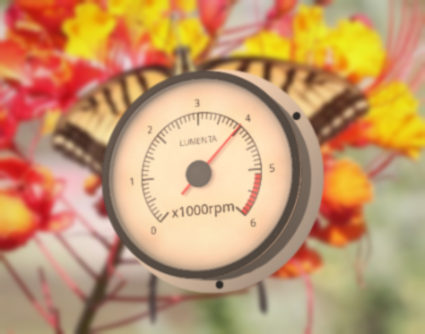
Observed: 4000 rpm
